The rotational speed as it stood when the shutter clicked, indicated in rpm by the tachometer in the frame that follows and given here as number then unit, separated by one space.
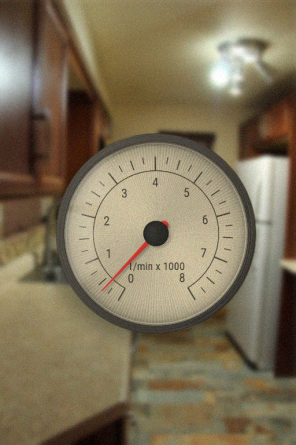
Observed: 375 rpm
